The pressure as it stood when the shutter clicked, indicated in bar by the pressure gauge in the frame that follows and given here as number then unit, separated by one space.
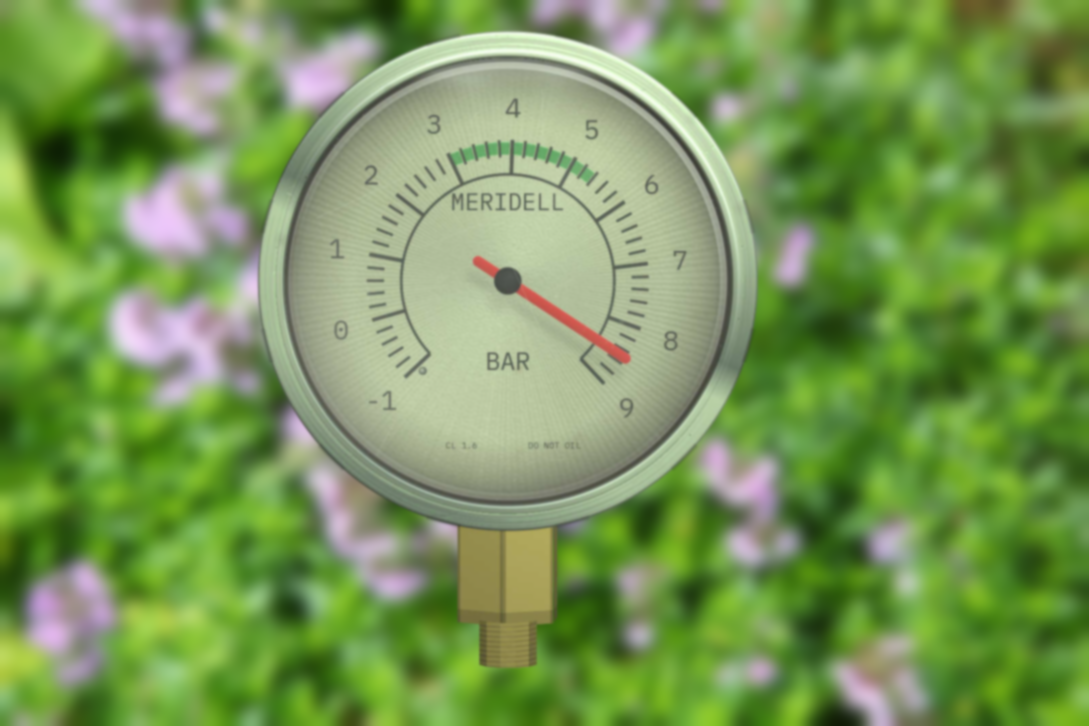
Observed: 8.5 bar
